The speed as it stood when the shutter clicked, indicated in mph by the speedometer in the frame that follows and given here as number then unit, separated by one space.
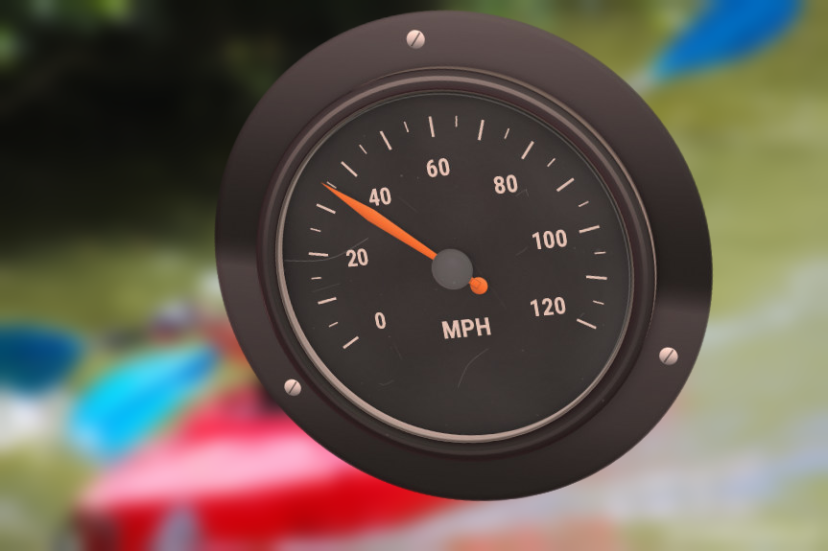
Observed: 35 mph
